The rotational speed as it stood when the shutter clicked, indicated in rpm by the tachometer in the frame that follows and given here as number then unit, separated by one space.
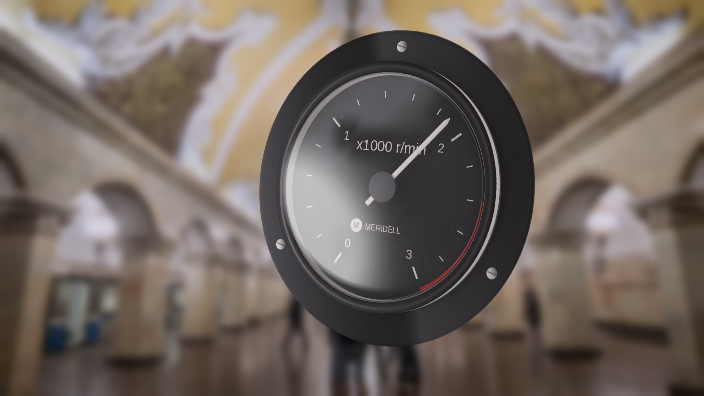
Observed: 1900 rpm
